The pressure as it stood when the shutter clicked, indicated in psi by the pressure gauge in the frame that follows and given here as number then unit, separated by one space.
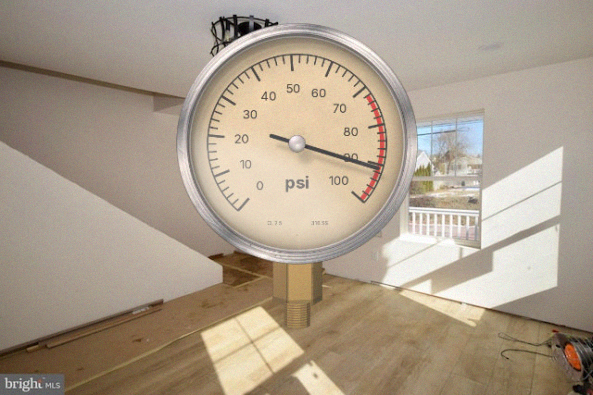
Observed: 91 psi
